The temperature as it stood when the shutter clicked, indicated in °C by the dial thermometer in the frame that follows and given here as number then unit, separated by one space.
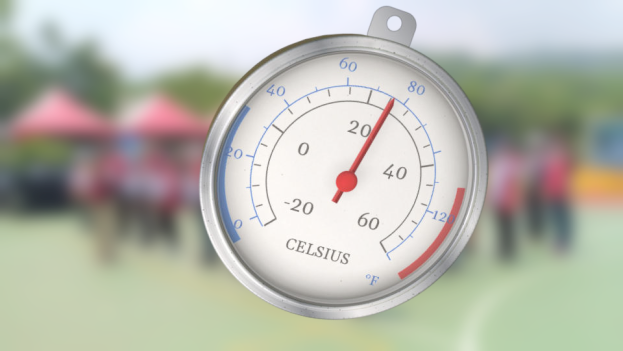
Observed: 24 °C
